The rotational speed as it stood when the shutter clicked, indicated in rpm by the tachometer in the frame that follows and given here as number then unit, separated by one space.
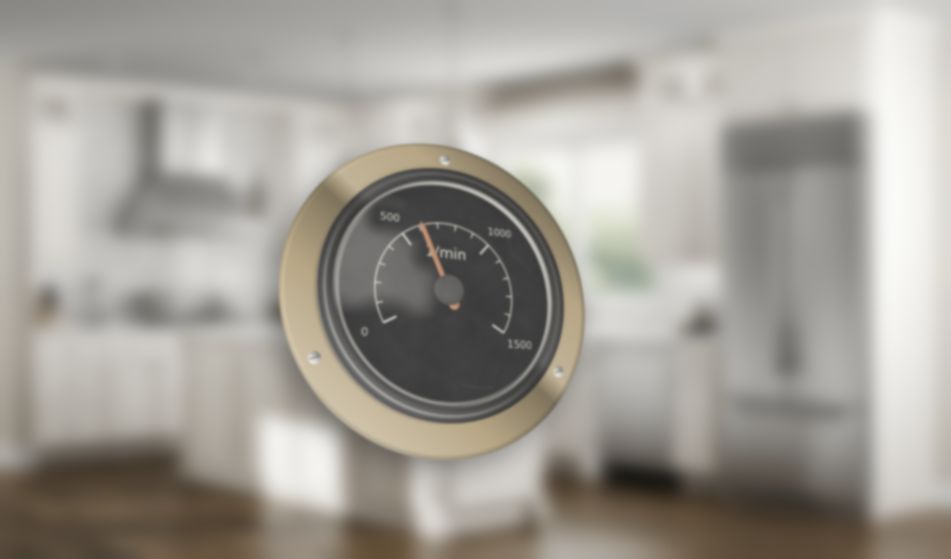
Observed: 600 rpm
